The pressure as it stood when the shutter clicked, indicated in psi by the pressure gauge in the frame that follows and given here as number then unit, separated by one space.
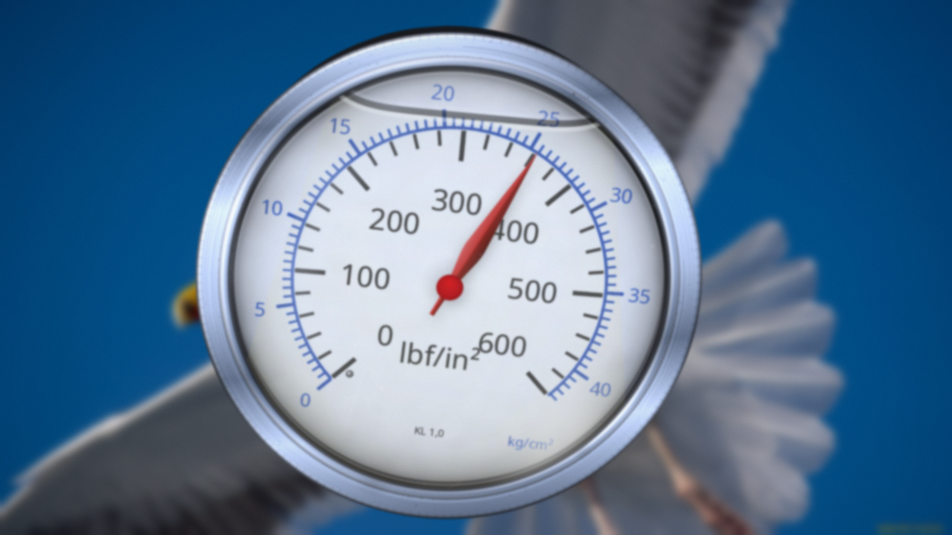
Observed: 360 psi
